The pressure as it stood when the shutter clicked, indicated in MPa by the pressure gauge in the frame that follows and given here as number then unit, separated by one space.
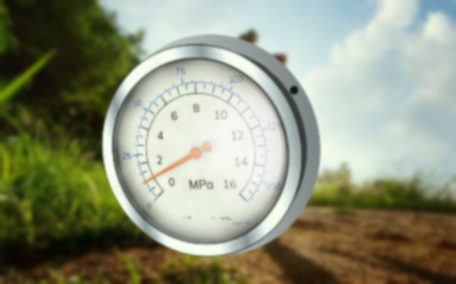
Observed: 1 MPa
